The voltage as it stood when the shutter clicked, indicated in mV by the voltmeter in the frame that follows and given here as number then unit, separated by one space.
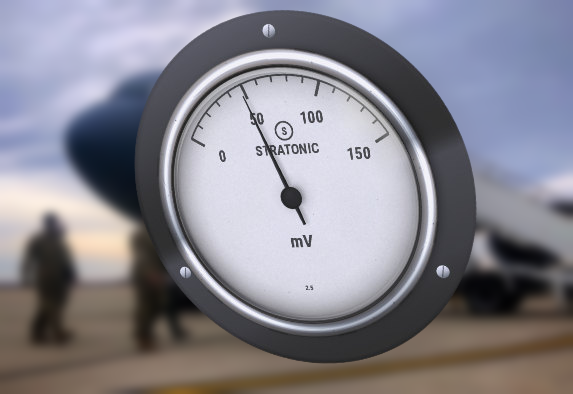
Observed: 50 mV
